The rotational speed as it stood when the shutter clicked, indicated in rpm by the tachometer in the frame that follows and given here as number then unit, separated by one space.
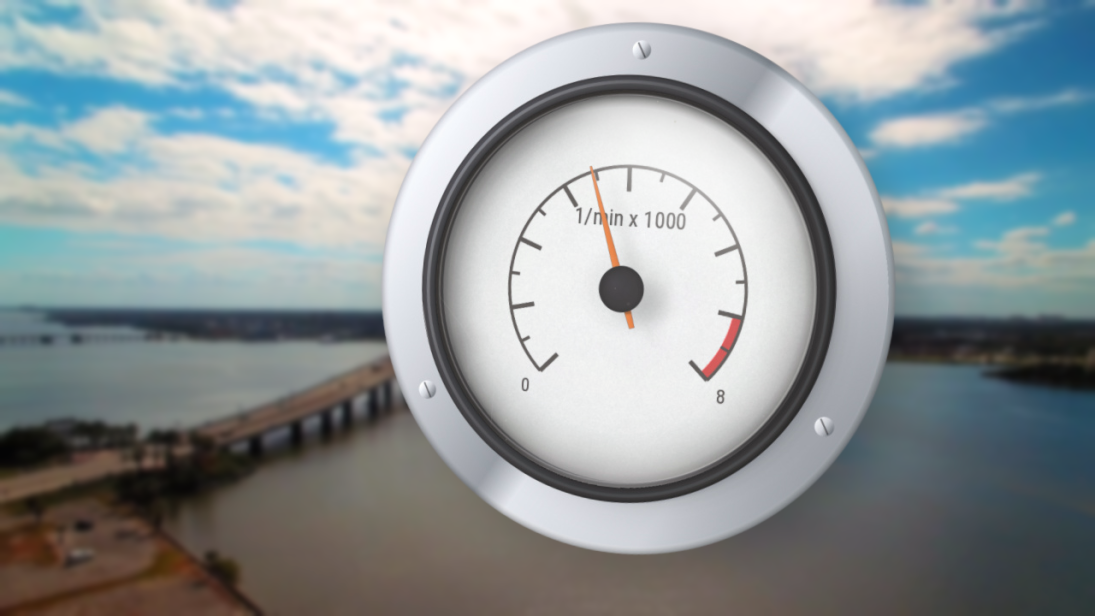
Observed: 3500 rpm
